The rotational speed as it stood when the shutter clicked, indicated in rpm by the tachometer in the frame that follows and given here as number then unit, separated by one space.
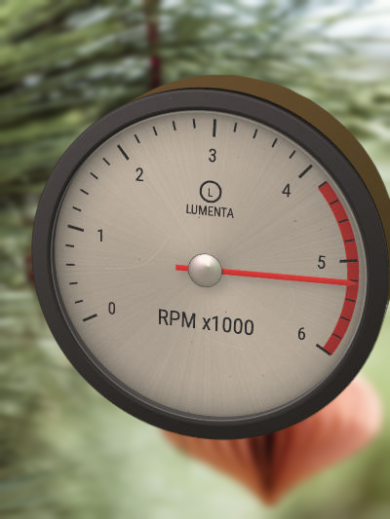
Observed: 5200 rpm
